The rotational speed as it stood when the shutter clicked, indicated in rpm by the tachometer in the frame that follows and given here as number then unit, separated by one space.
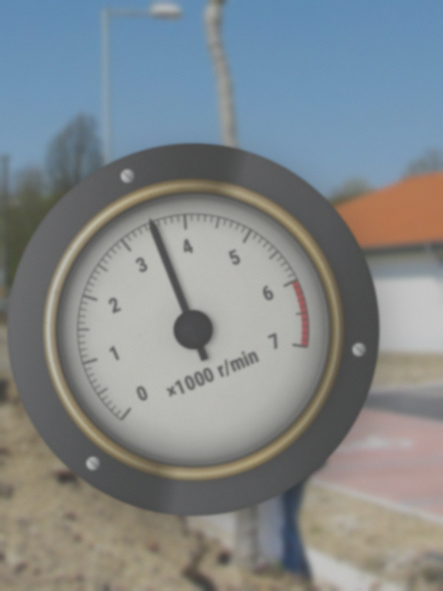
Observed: 3500 rpm
